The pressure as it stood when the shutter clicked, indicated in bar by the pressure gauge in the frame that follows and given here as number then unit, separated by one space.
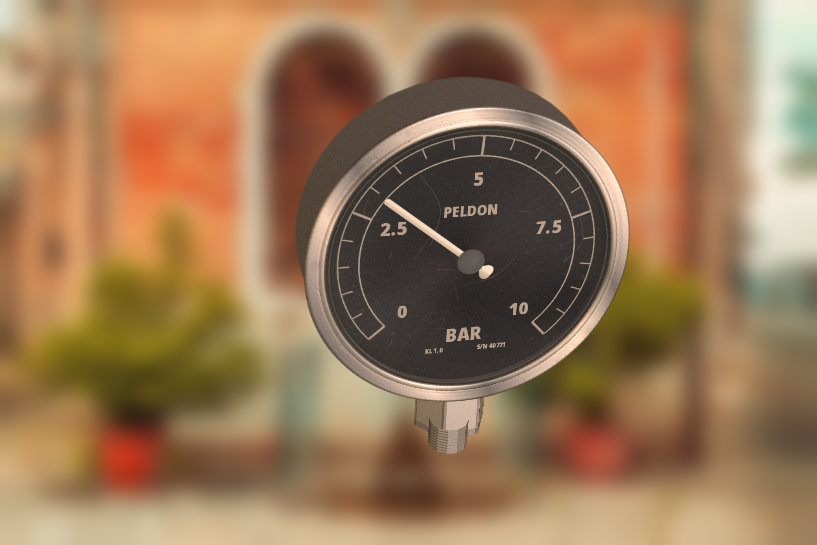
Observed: 3 bar
